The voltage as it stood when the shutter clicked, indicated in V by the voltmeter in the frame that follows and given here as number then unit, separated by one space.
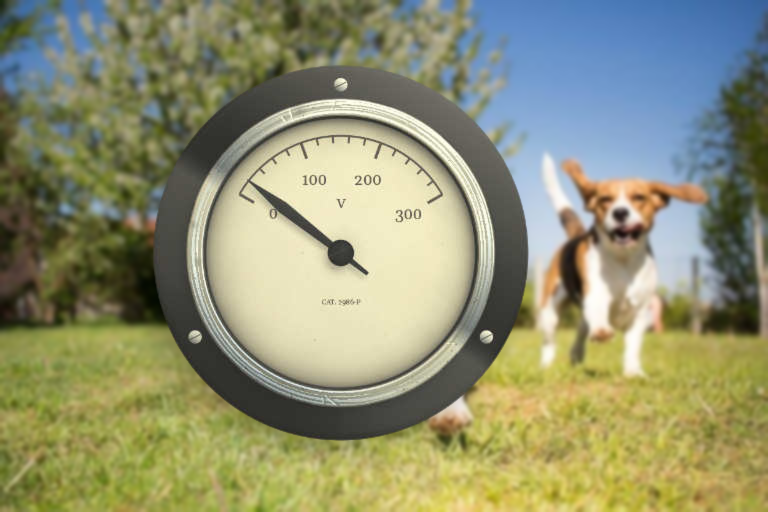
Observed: 20 V
